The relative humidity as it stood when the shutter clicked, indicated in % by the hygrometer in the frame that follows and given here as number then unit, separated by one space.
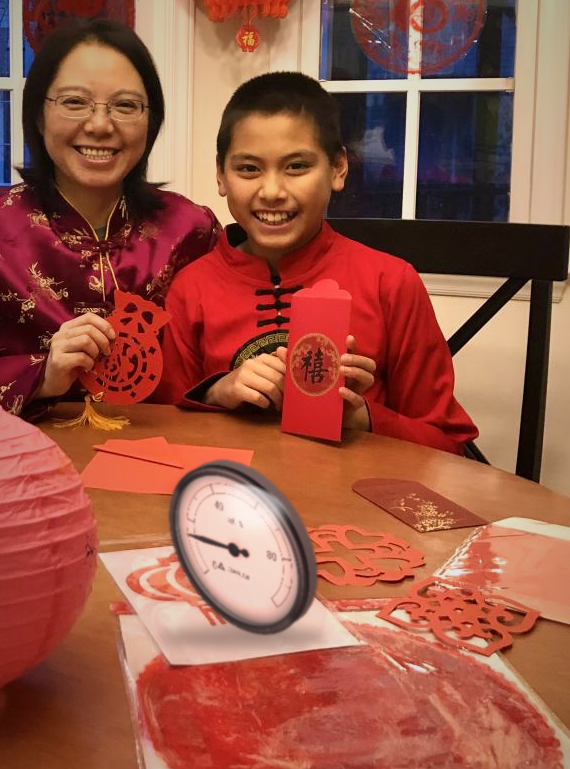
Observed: 15 %
